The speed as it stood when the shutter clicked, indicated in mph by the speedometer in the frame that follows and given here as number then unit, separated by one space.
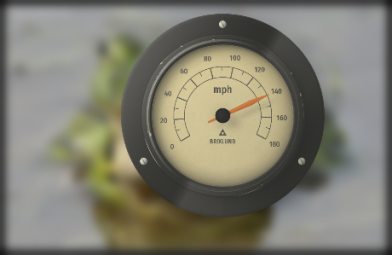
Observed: 140 mph
